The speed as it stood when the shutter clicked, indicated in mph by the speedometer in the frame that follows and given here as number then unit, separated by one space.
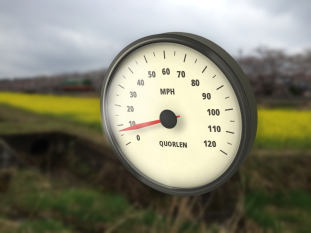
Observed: 7.5 mph
